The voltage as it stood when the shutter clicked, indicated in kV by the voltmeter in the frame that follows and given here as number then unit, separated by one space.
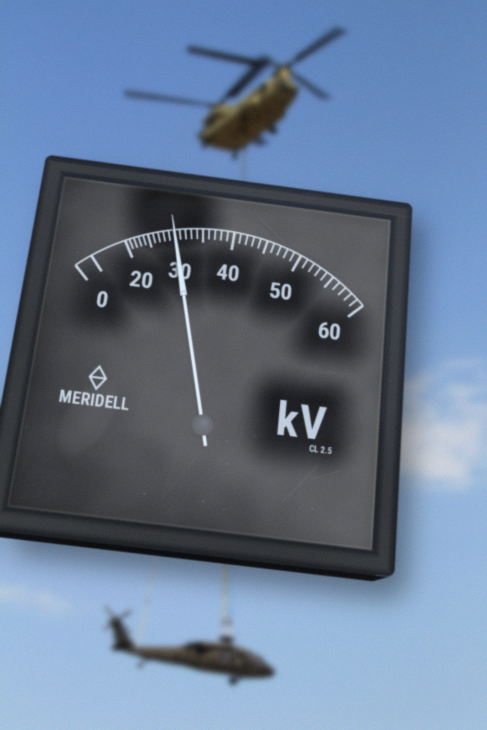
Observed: 30 kV
